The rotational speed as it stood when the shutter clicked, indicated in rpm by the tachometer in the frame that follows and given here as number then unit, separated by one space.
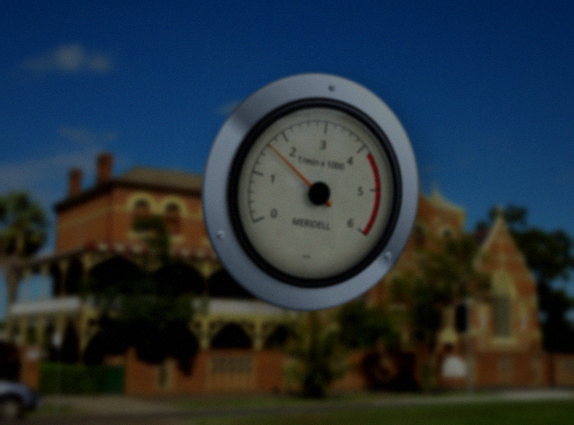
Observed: 1600 rpm
